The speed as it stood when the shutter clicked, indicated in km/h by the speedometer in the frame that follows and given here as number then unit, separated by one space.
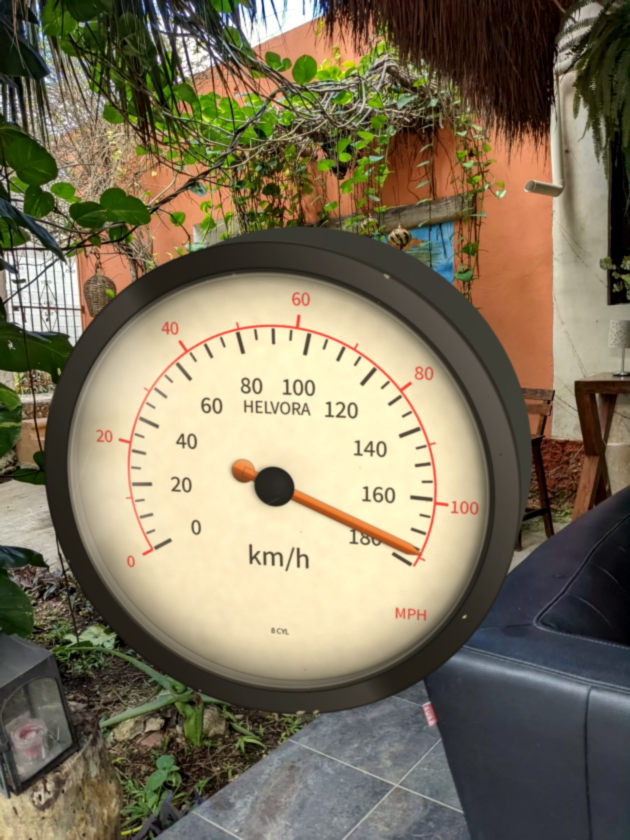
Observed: 175 km/h
